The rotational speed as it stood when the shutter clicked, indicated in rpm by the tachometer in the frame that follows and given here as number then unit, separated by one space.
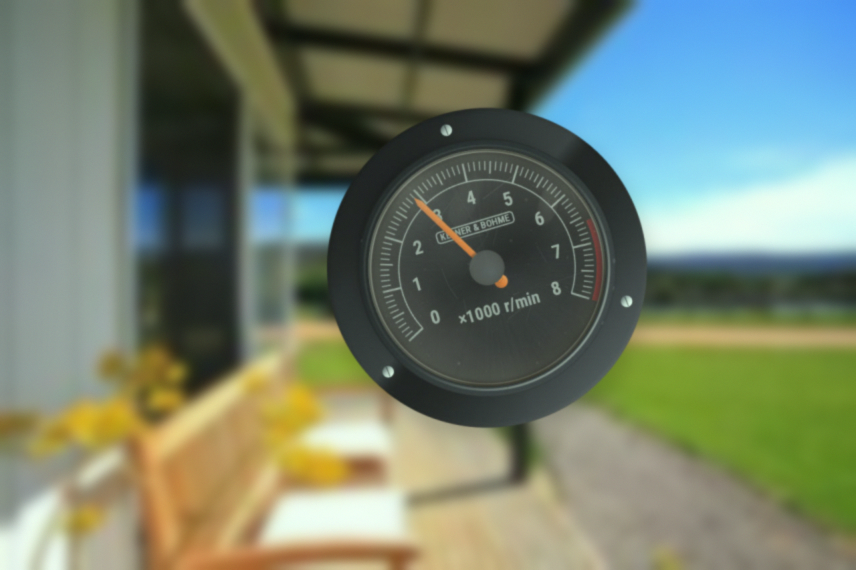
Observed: 2900 rpm
